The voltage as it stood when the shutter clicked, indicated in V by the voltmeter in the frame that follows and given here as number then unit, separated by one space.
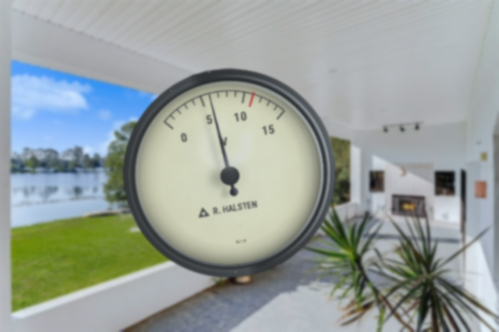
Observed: 6 V
